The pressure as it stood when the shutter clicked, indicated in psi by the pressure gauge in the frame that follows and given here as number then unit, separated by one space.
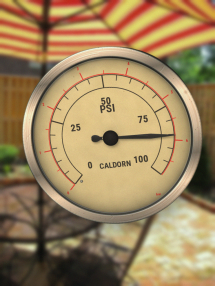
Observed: 85 psi
